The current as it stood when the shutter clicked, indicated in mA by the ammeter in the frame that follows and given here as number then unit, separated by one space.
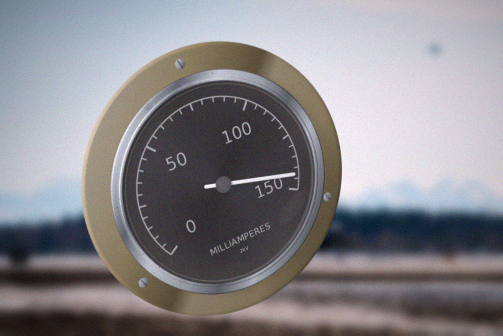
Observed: 142.5 mA
